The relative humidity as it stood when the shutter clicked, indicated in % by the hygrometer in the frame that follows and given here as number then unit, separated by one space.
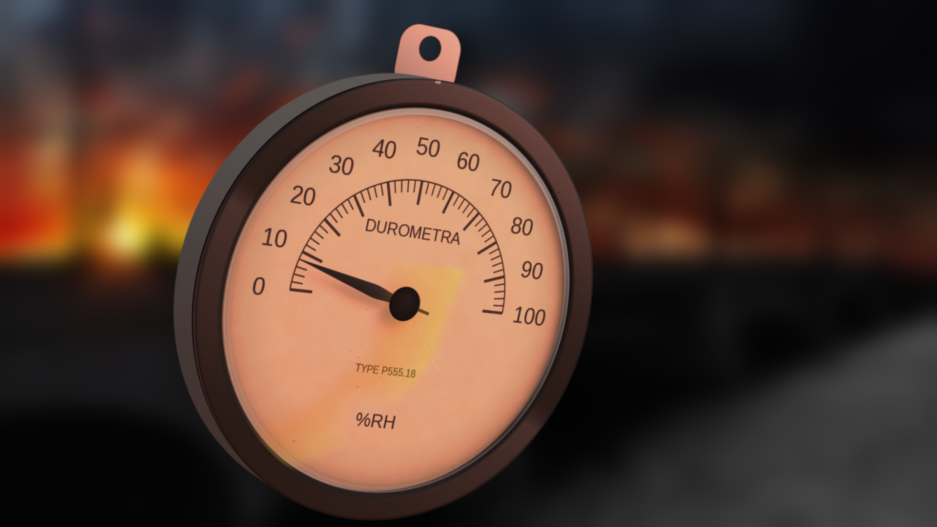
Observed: 8 %
